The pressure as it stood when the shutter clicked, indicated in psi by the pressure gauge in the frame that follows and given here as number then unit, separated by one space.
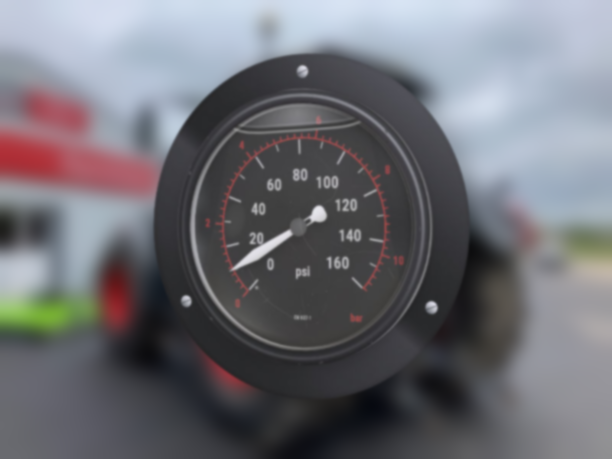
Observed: 10 psi
